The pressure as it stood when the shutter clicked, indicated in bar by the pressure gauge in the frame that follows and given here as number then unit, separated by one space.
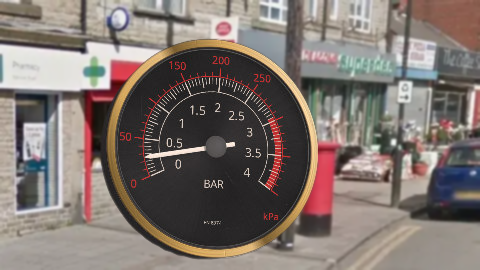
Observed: 0.25 bar
